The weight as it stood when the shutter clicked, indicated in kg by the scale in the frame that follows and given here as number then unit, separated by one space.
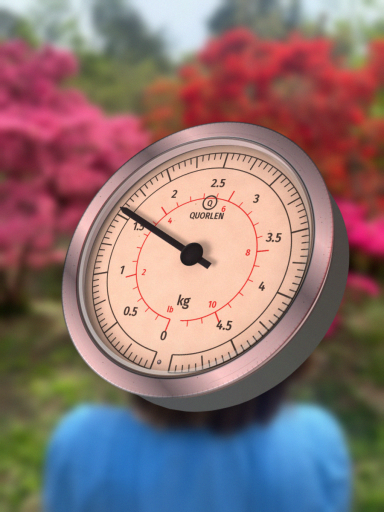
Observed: 1.55 kg
